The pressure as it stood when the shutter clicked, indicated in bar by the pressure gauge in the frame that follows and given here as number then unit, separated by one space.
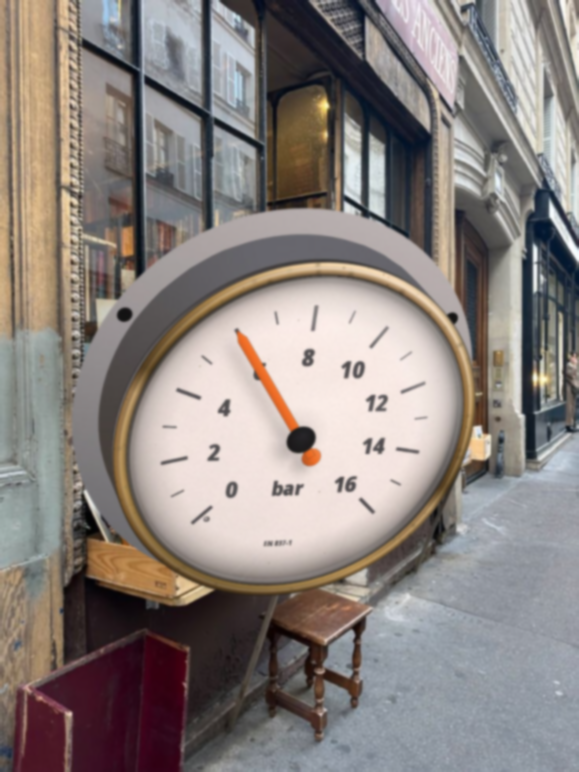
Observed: 6 bar
